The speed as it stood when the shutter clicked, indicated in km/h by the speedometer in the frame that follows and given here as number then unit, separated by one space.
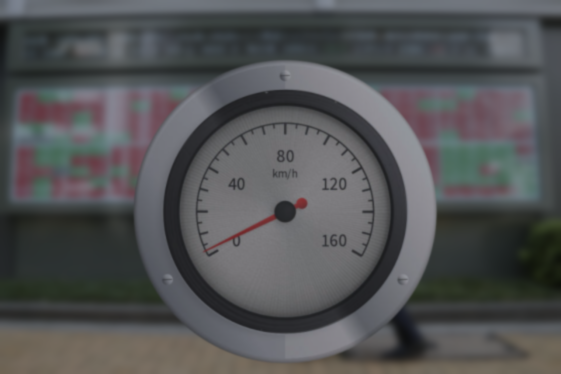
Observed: 2.5 km/h
